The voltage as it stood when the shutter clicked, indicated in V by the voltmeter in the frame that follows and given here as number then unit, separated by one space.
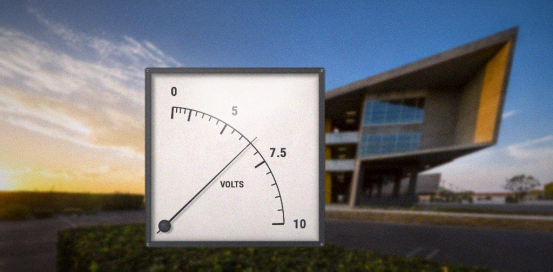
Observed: 6.5 V
